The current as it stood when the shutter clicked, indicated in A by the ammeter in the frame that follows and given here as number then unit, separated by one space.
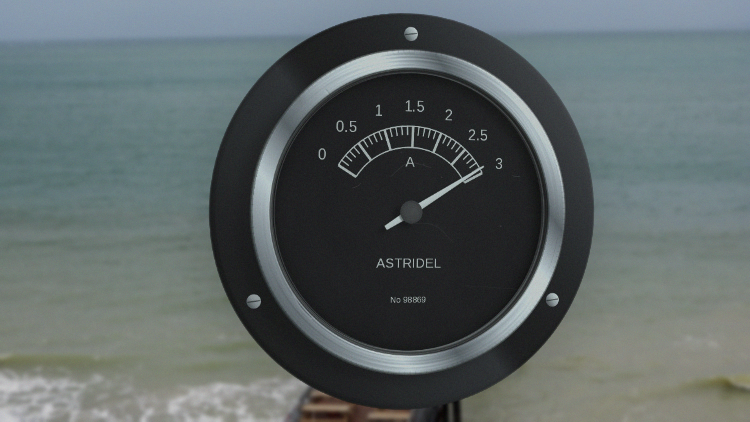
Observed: 2.9 A
